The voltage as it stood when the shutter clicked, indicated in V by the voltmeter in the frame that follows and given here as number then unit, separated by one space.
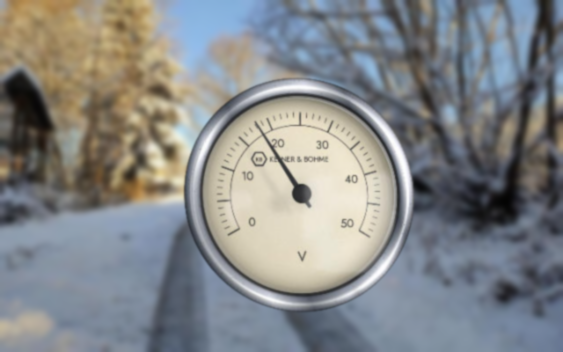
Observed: 18 V
